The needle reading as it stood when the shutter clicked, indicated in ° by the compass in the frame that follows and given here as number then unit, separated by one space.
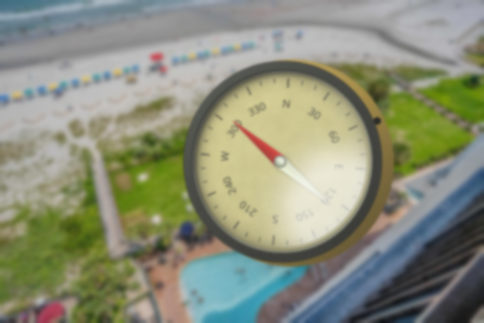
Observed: 305 °
